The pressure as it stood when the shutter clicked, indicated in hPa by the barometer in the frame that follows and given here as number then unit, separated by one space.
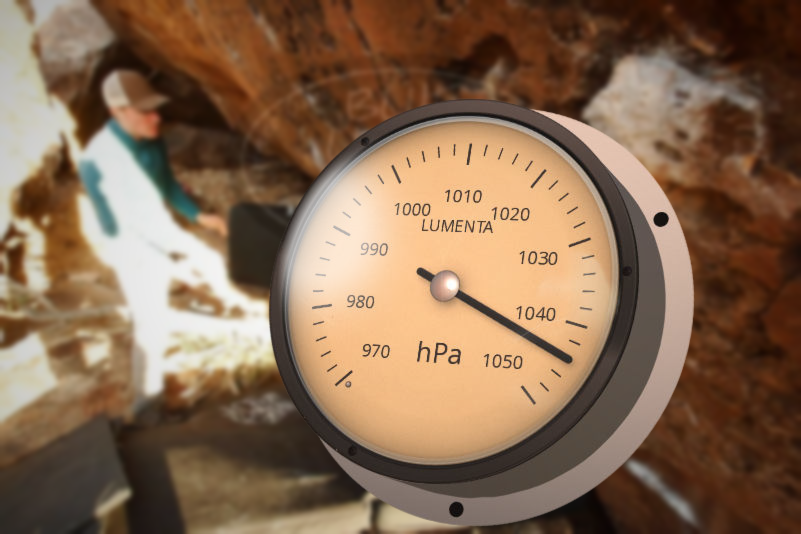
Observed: 1044 hPa
